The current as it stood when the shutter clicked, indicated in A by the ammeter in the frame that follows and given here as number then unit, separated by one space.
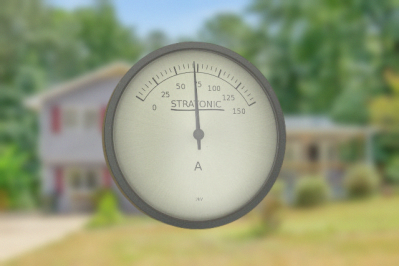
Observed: 70 A
